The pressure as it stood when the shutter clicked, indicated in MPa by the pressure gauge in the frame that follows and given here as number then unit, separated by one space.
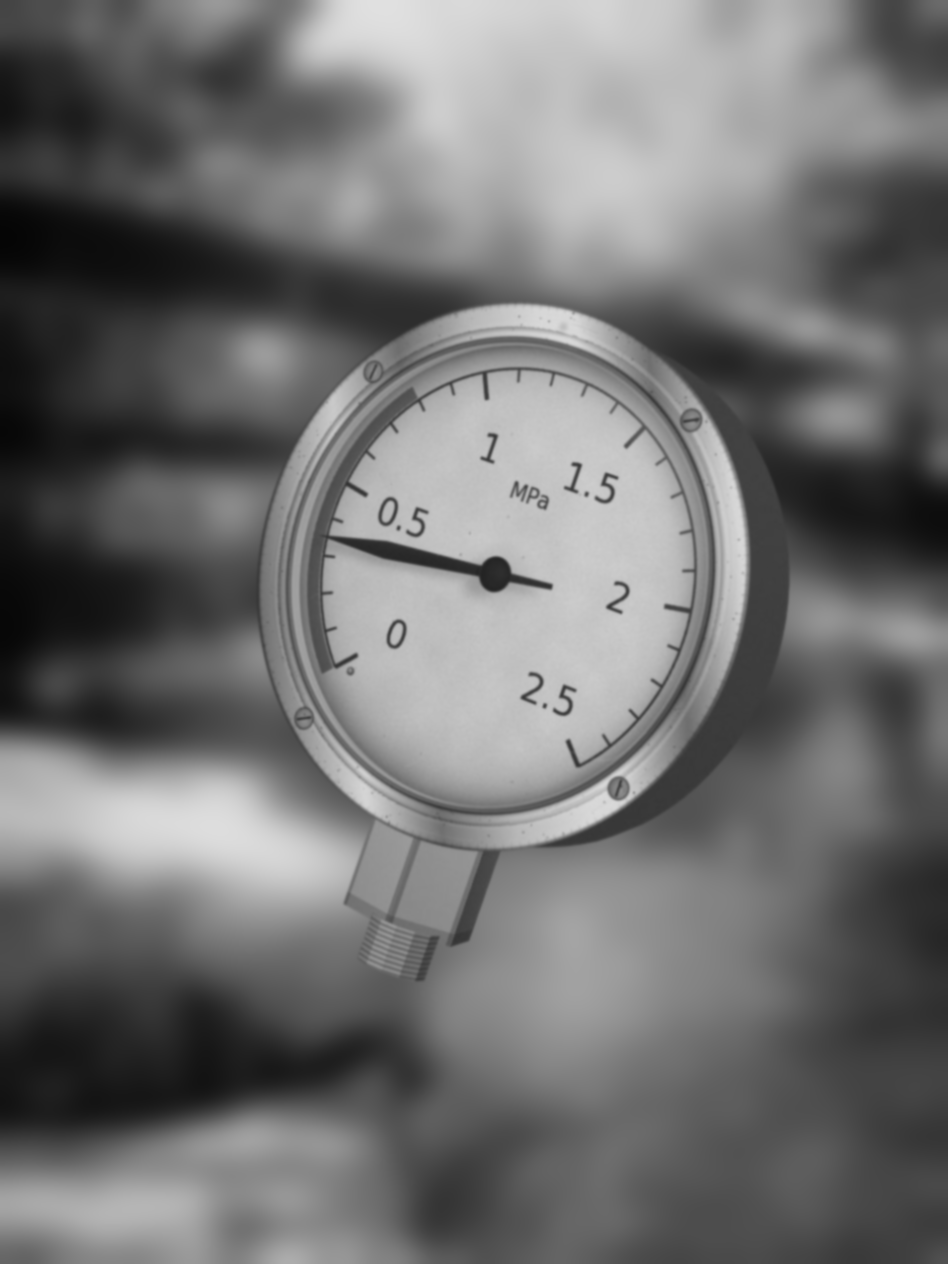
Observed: 0.35 MPa
